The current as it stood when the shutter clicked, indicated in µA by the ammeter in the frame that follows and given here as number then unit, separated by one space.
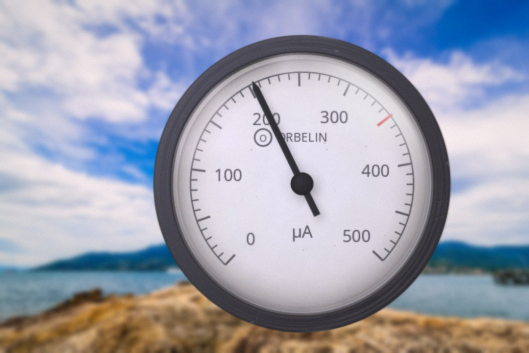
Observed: 205 µA
